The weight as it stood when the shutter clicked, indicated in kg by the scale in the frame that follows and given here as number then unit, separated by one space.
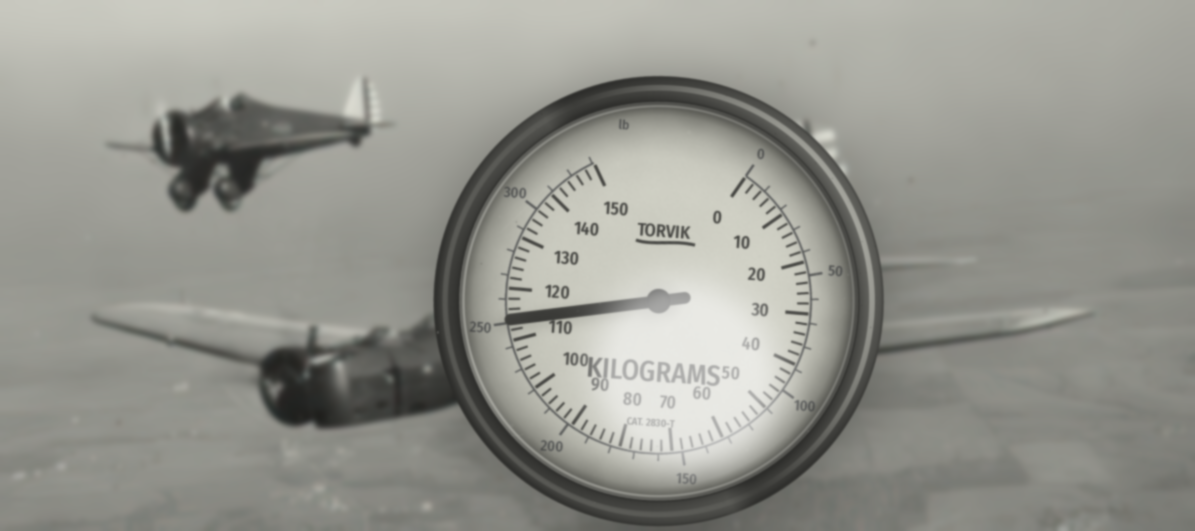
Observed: 114 kg
